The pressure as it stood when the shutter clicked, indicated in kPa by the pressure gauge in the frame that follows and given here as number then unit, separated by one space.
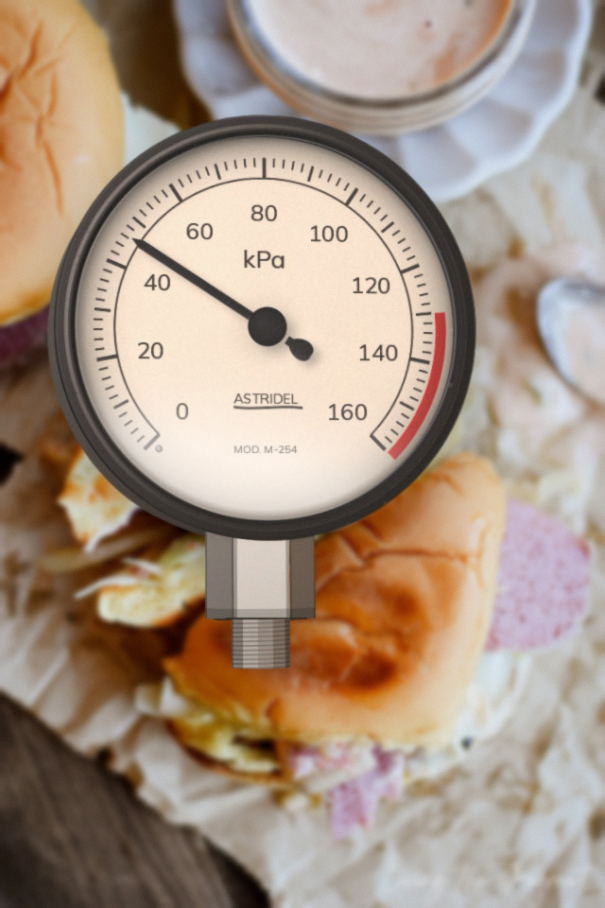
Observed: 46 kPa
